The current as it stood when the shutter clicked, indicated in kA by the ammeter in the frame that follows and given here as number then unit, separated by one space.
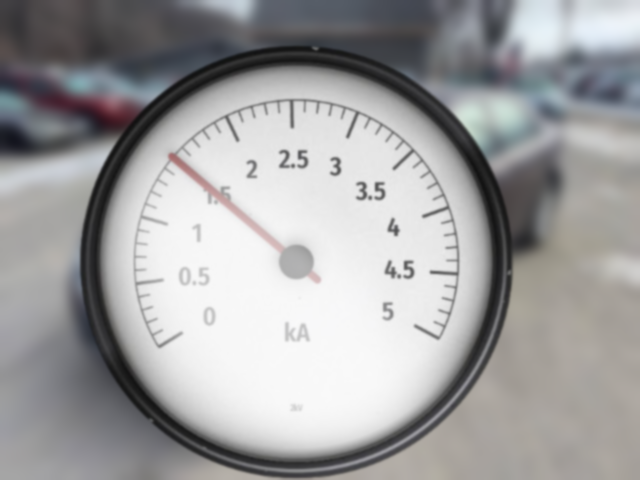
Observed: 1.5 kA
